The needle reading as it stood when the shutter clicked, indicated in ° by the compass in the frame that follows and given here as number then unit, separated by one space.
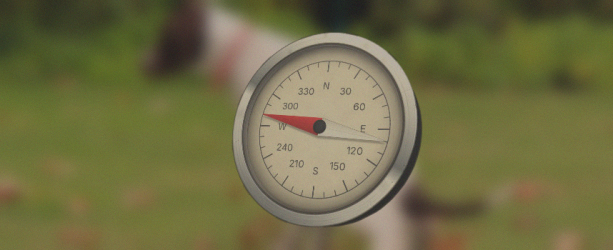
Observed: 280 °
